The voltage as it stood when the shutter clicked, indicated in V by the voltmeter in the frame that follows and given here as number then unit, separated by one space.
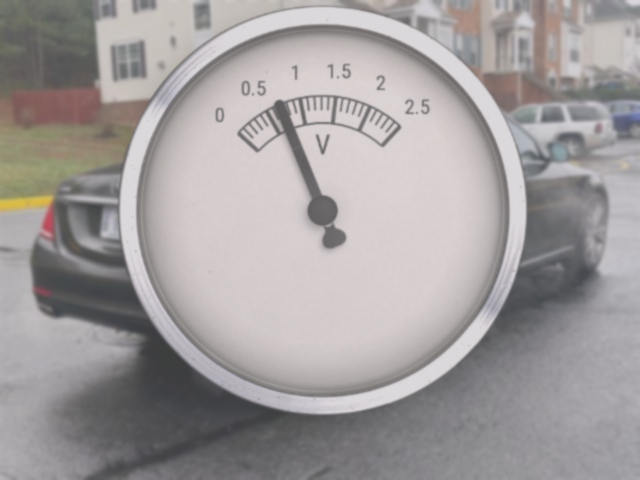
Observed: 0.7 V
